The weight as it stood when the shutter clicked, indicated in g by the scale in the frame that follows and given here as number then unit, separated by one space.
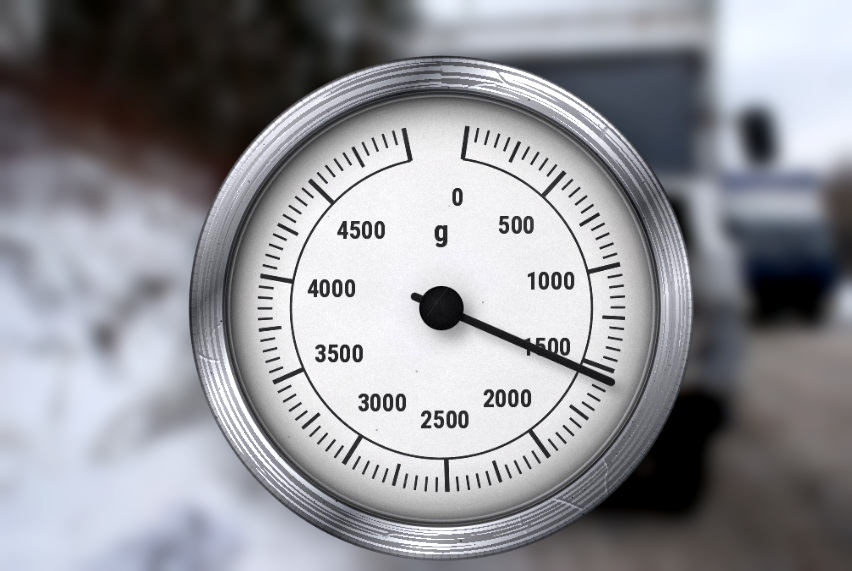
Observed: 1550 g
